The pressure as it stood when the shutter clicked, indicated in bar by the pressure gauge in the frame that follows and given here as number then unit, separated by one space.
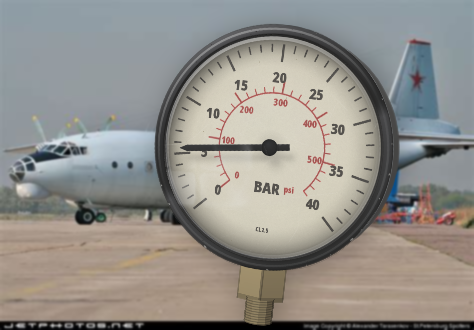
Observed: 5.5 bar
